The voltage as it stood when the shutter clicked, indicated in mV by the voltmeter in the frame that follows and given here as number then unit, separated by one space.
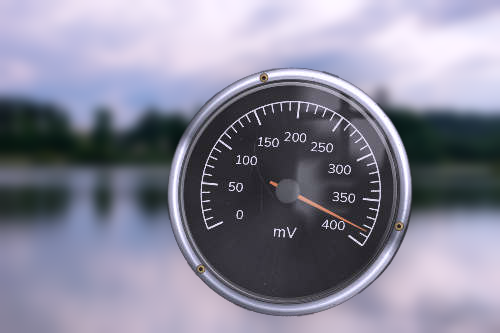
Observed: 385 mV
